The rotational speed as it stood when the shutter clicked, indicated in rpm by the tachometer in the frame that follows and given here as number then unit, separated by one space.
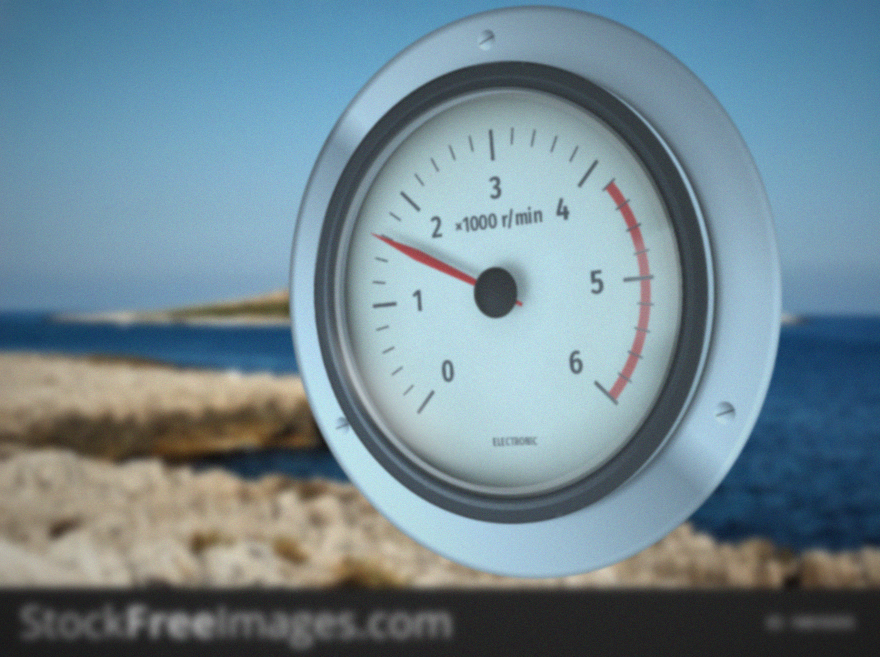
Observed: 1600 rpm
